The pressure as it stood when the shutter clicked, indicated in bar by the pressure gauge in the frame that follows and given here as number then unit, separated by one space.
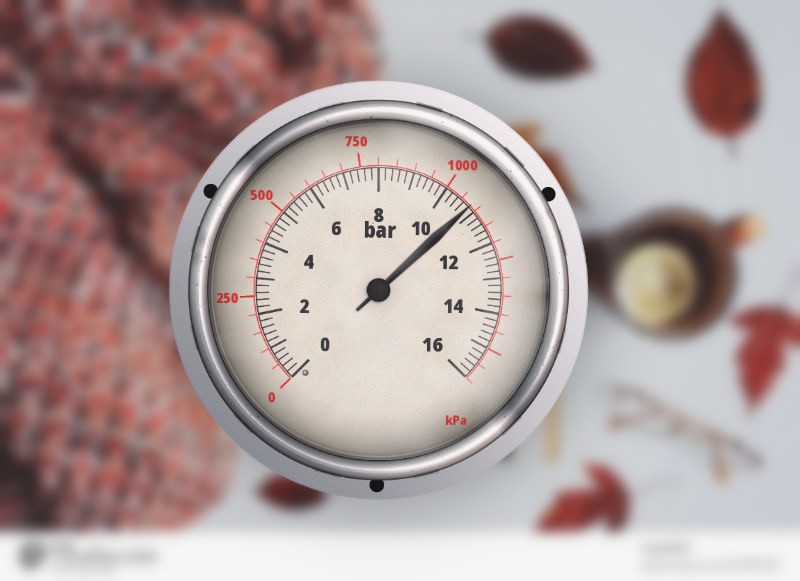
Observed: 10.8 bar
